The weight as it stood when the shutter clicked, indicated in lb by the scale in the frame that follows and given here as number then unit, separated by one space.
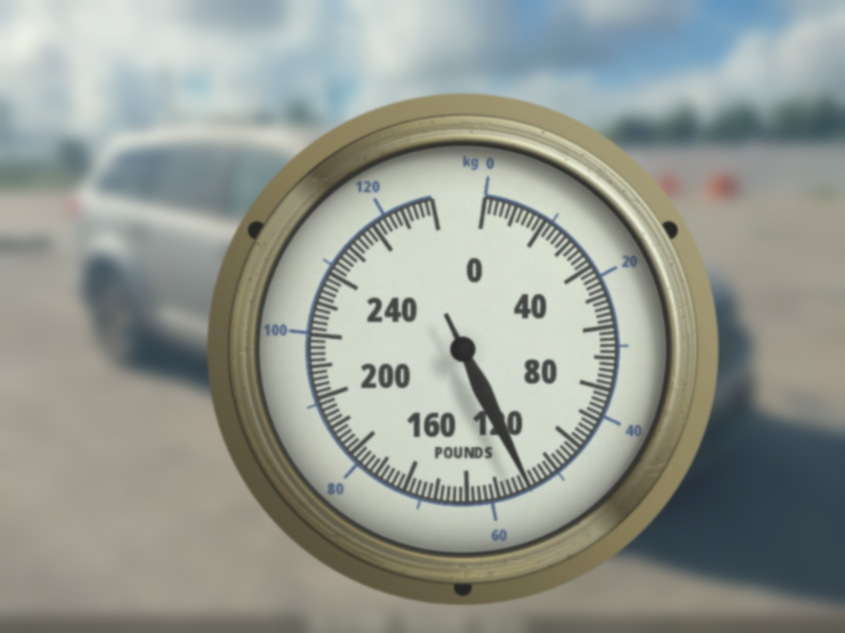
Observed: 120 lb
